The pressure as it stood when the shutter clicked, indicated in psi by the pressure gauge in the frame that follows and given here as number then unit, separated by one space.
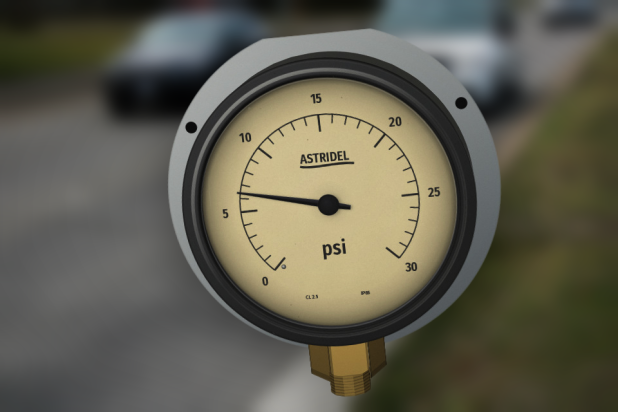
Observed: 6.5 psi
